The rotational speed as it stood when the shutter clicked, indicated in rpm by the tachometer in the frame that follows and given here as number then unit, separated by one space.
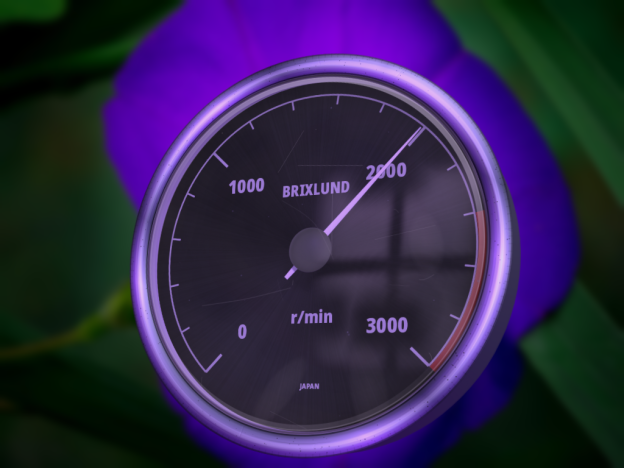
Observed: 2000 rpm
